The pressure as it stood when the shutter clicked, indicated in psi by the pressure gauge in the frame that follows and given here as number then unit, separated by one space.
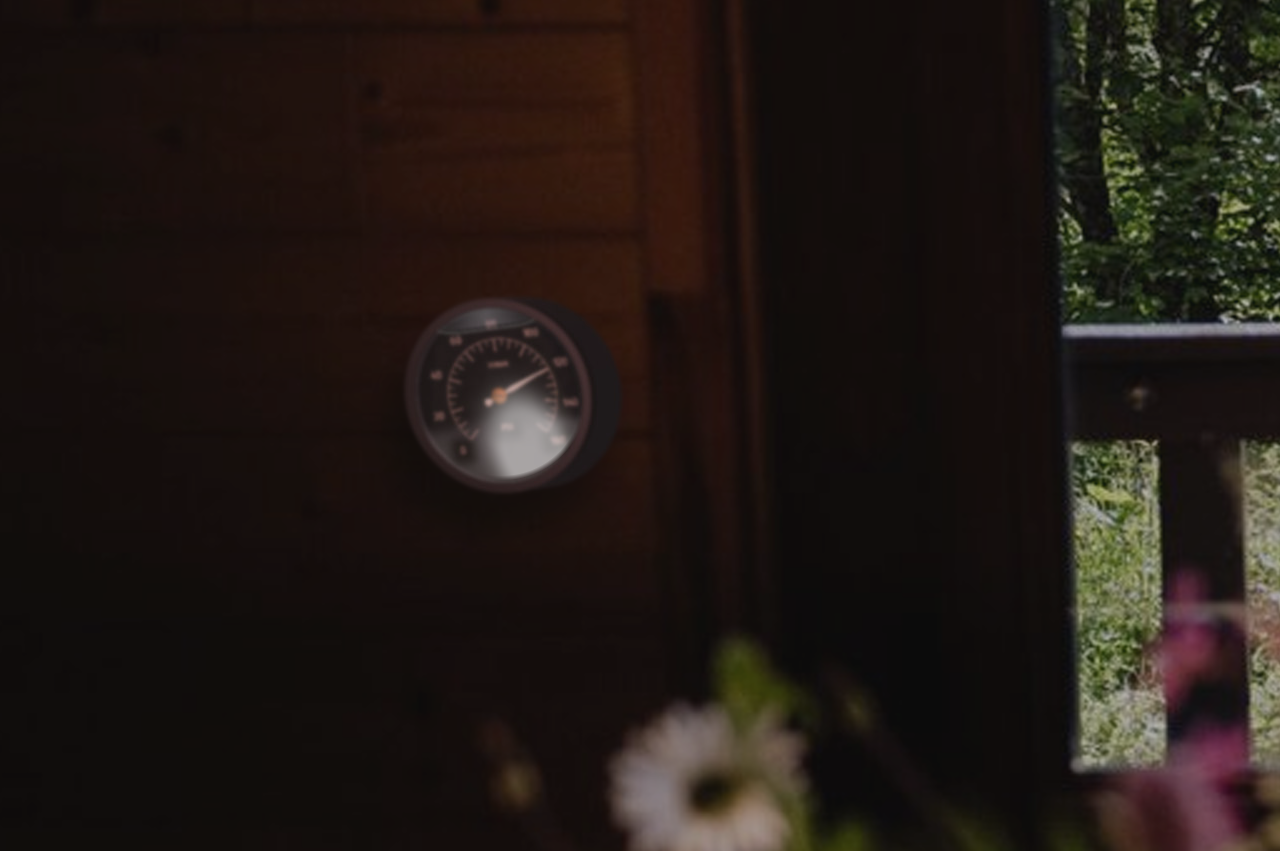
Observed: 120 psi
